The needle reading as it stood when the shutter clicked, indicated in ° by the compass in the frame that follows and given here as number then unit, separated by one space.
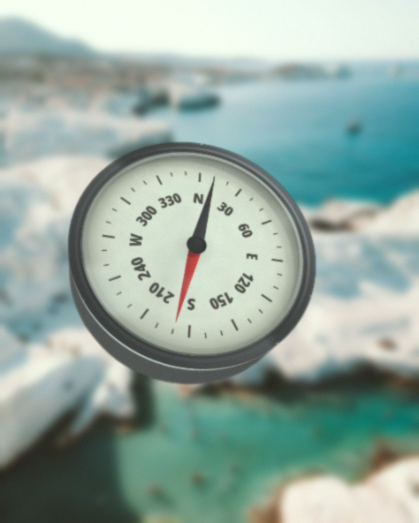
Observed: 190 °
